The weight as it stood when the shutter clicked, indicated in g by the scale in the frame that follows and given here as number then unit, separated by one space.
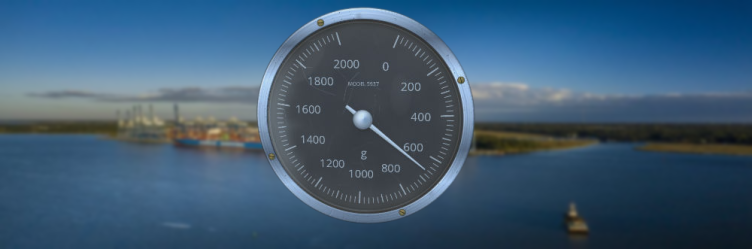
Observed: 660 g
